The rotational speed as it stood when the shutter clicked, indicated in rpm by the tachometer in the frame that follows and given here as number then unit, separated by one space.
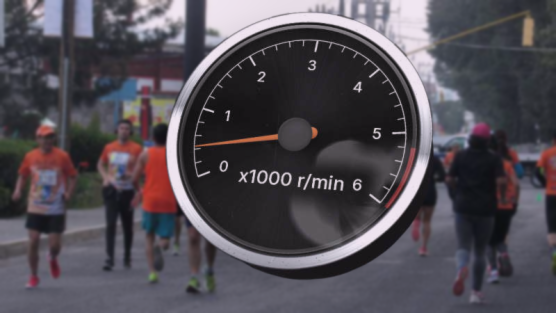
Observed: 400 rpm
